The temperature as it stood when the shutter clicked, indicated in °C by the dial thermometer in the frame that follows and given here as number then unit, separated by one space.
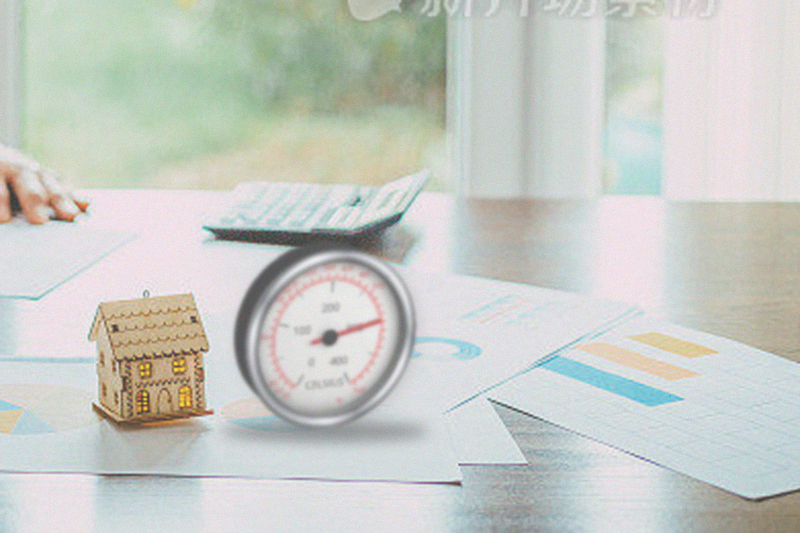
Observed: 300 °C
